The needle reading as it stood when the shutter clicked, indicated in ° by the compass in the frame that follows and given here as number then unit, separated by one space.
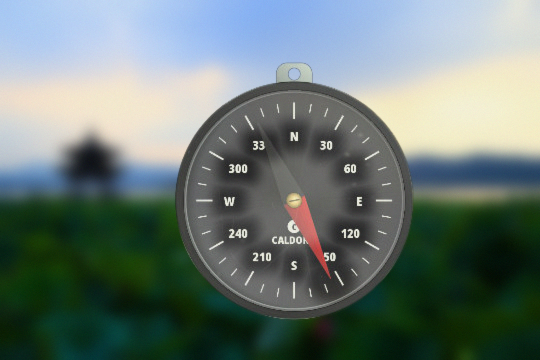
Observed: 155 °
